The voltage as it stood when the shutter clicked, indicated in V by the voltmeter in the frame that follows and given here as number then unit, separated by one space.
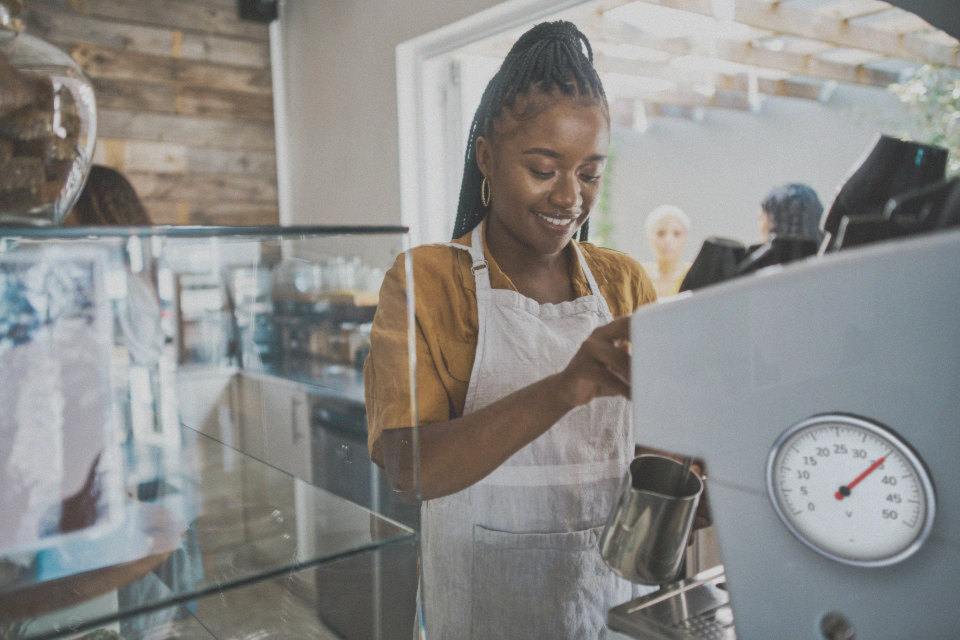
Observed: 35 V
